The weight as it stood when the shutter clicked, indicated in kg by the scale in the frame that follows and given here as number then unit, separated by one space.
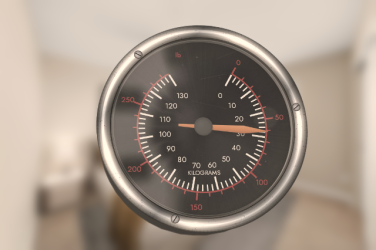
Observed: 28 kg
